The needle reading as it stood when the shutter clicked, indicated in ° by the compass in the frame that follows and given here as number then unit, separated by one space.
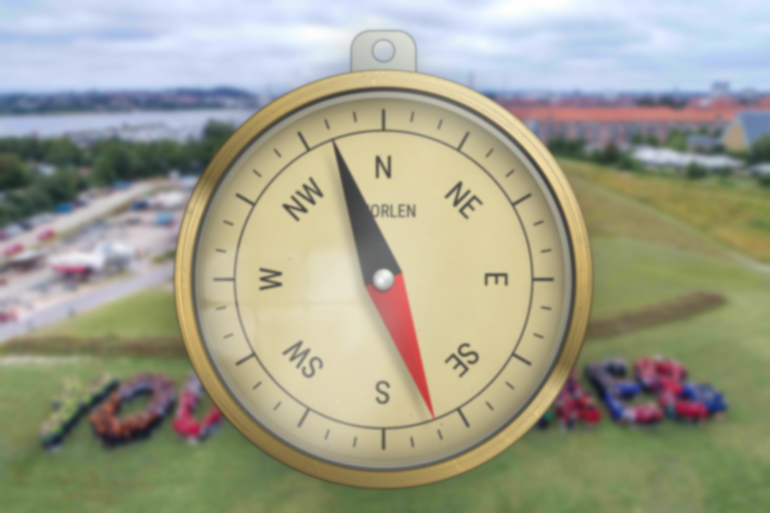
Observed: 160 °
